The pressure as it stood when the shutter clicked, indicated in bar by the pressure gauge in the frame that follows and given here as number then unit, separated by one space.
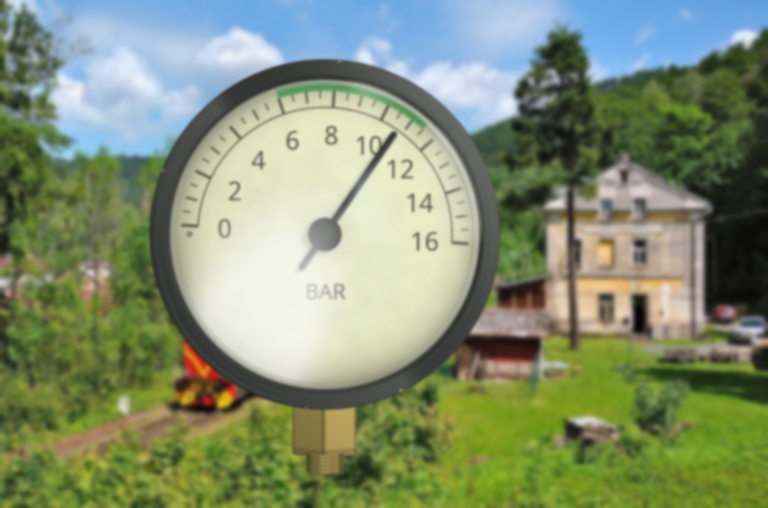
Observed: 10.75 bar
